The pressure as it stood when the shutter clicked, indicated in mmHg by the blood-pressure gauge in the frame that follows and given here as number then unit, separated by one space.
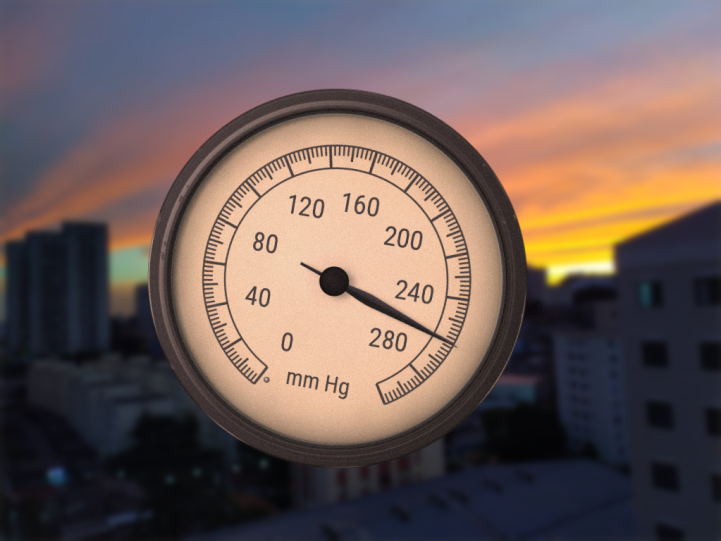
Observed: 260 mmHg
